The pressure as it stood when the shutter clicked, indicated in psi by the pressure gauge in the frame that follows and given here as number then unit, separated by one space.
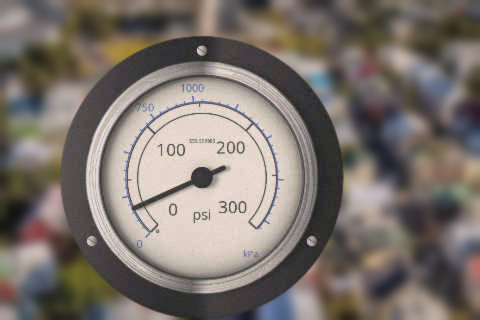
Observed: 25 psi
